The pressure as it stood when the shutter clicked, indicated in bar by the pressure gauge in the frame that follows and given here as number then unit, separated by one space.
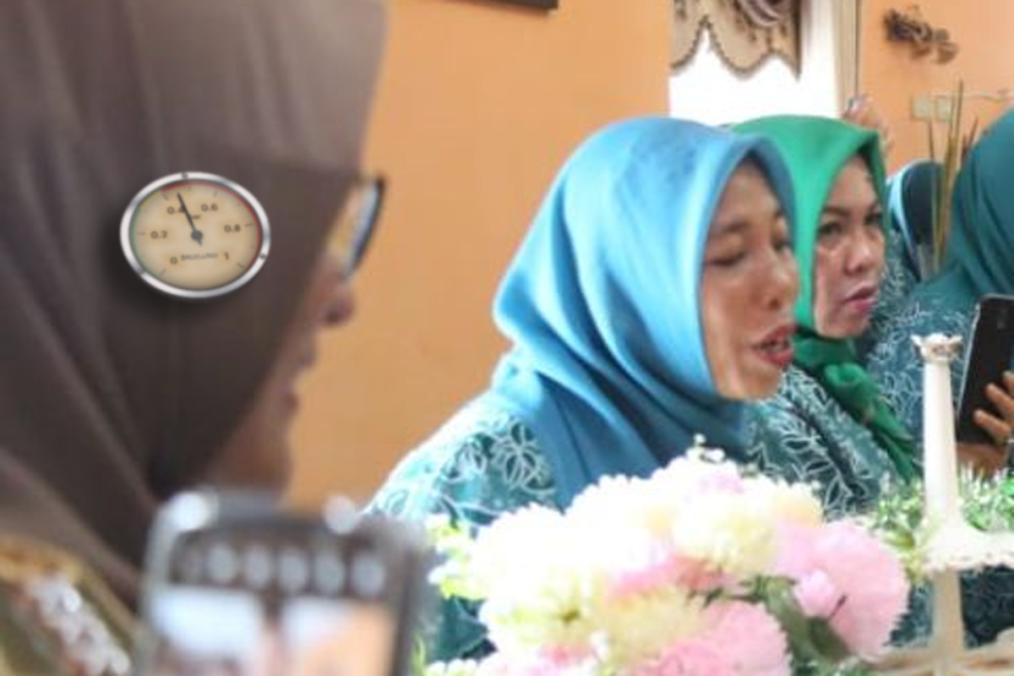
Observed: 0.45 bar
